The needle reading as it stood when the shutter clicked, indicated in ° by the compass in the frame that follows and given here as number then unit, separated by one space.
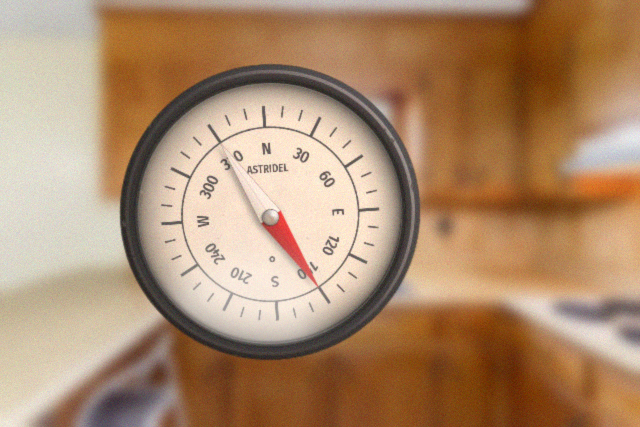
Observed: 150 °
